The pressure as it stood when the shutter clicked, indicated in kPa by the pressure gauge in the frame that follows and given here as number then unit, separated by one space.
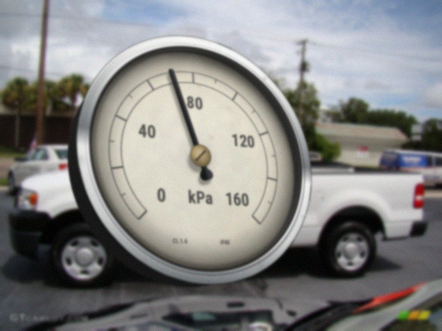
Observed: 70 kPa
